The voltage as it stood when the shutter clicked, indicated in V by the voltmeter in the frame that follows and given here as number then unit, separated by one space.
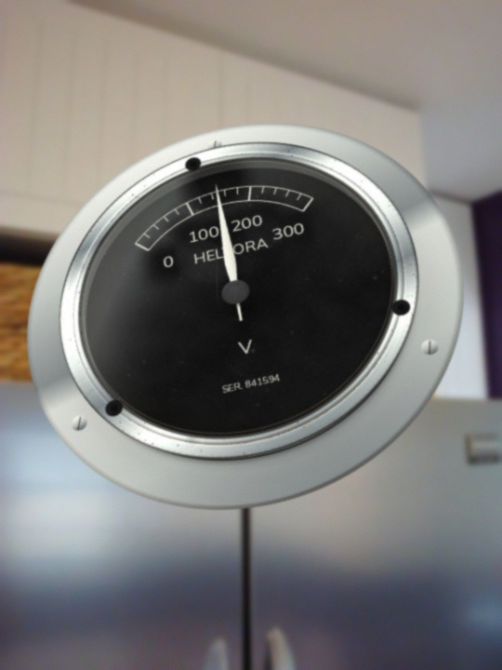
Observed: 150 V
